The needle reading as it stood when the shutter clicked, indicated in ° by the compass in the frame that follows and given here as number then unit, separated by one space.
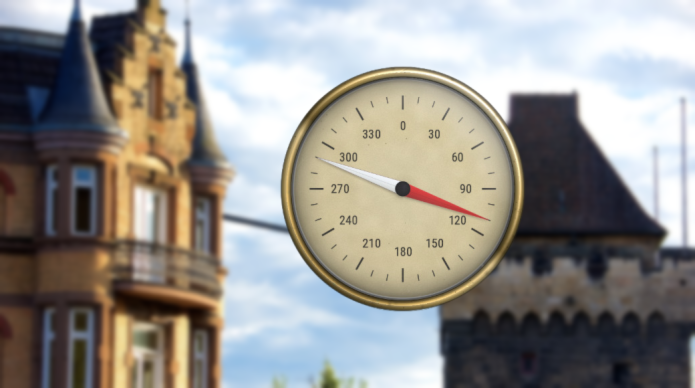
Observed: 110 °
